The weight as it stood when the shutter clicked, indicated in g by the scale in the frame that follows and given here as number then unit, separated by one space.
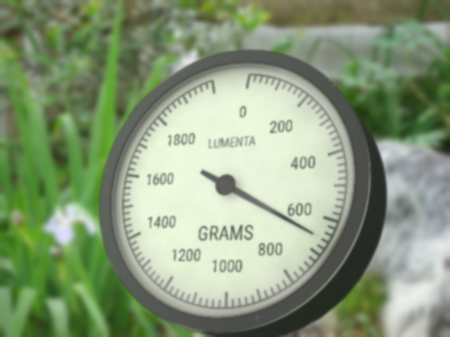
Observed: 660 g
